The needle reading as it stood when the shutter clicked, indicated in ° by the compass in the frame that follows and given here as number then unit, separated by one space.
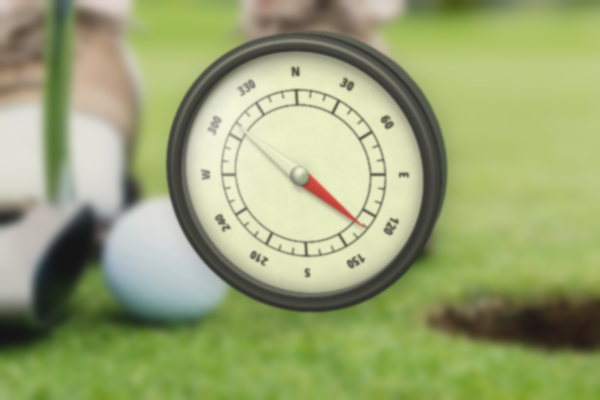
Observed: 130 °
